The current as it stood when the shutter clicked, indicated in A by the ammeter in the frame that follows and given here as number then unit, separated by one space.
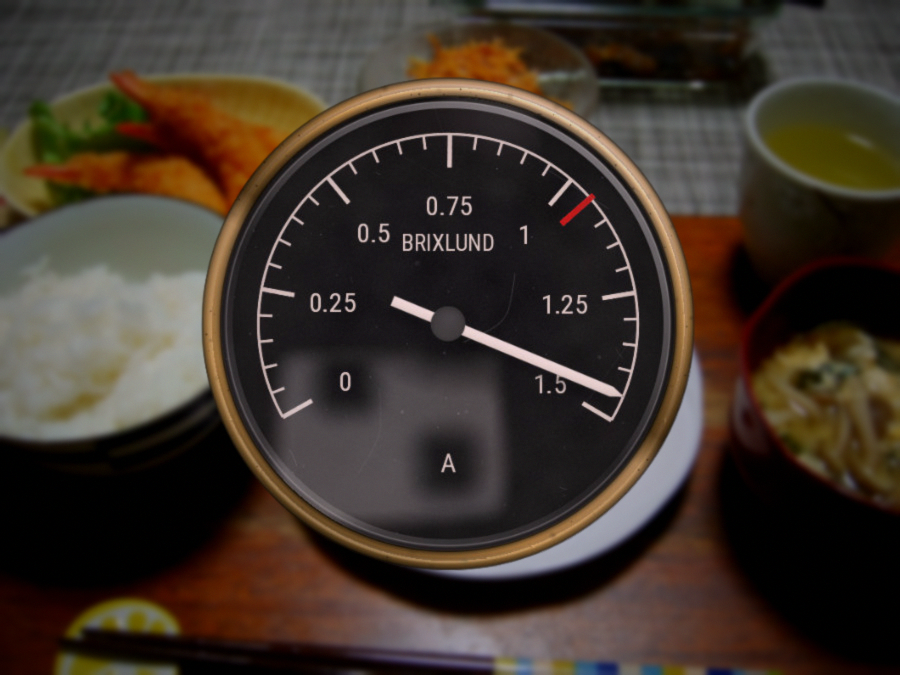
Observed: 1.45 A
